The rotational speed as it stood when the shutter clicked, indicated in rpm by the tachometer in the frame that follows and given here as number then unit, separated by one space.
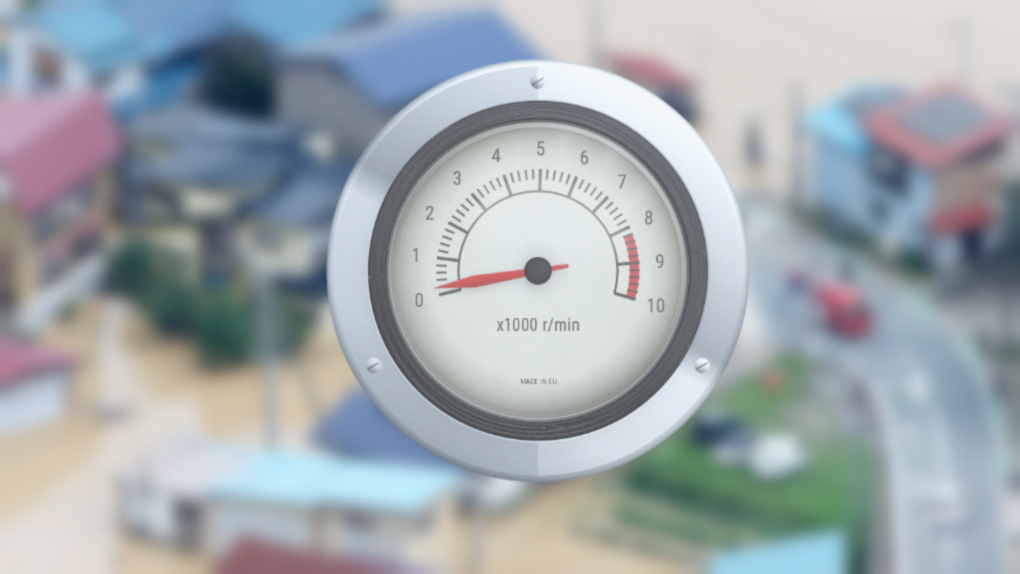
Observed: 200 rpm
